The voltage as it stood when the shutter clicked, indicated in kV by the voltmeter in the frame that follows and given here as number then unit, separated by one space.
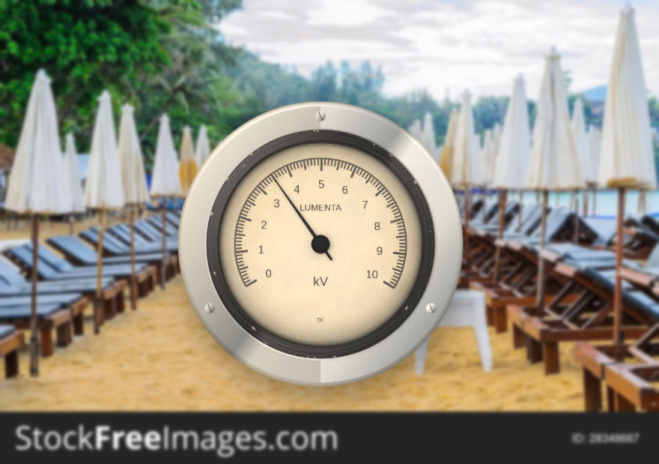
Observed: 3.5 kV
